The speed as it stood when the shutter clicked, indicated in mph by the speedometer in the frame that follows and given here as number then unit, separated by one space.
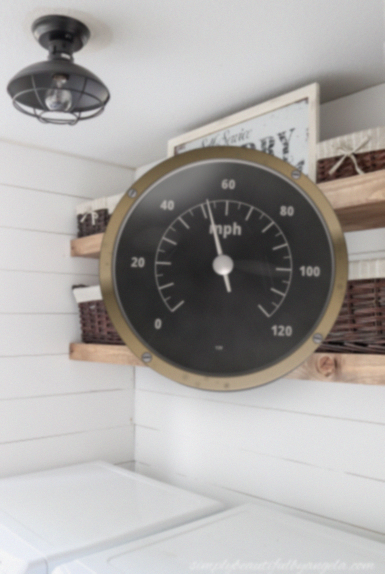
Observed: 52.5 mph
